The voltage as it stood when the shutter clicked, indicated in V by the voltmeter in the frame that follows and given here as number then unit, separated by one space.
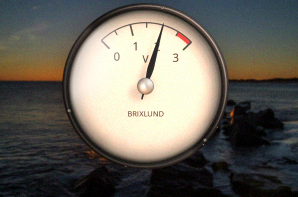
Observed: 2 V
